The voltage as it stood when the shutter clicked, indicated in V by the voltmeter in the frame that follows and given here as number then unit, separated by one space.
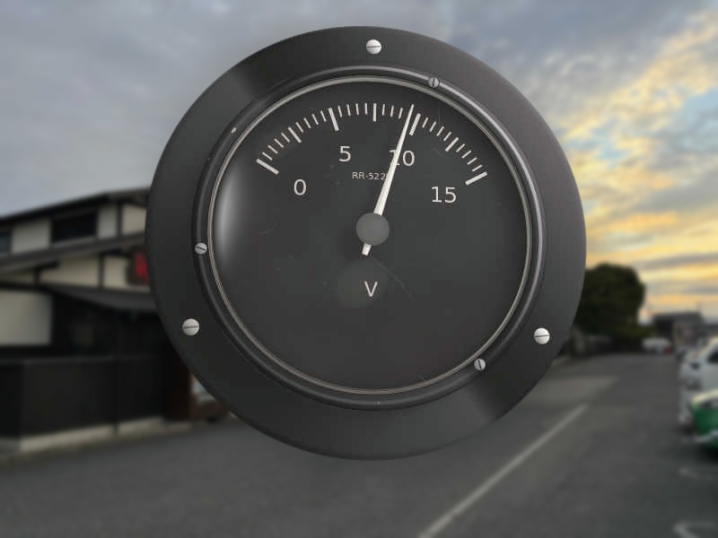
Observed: 9.5 V
